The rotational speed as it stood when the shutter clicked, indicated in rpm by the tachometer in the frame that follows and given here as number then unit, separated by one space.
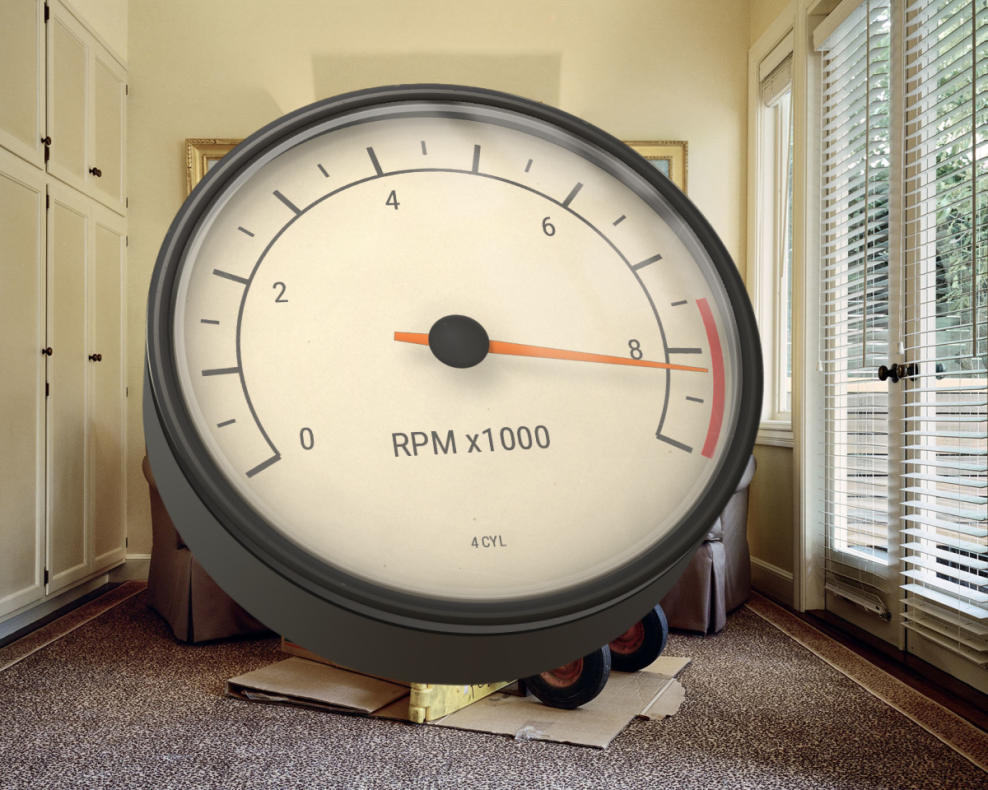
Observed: 8250 rpm
